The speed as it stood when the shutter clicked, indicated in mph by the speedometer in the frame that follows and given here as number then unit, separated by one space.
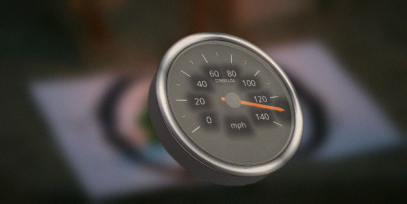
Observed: 130 mph
